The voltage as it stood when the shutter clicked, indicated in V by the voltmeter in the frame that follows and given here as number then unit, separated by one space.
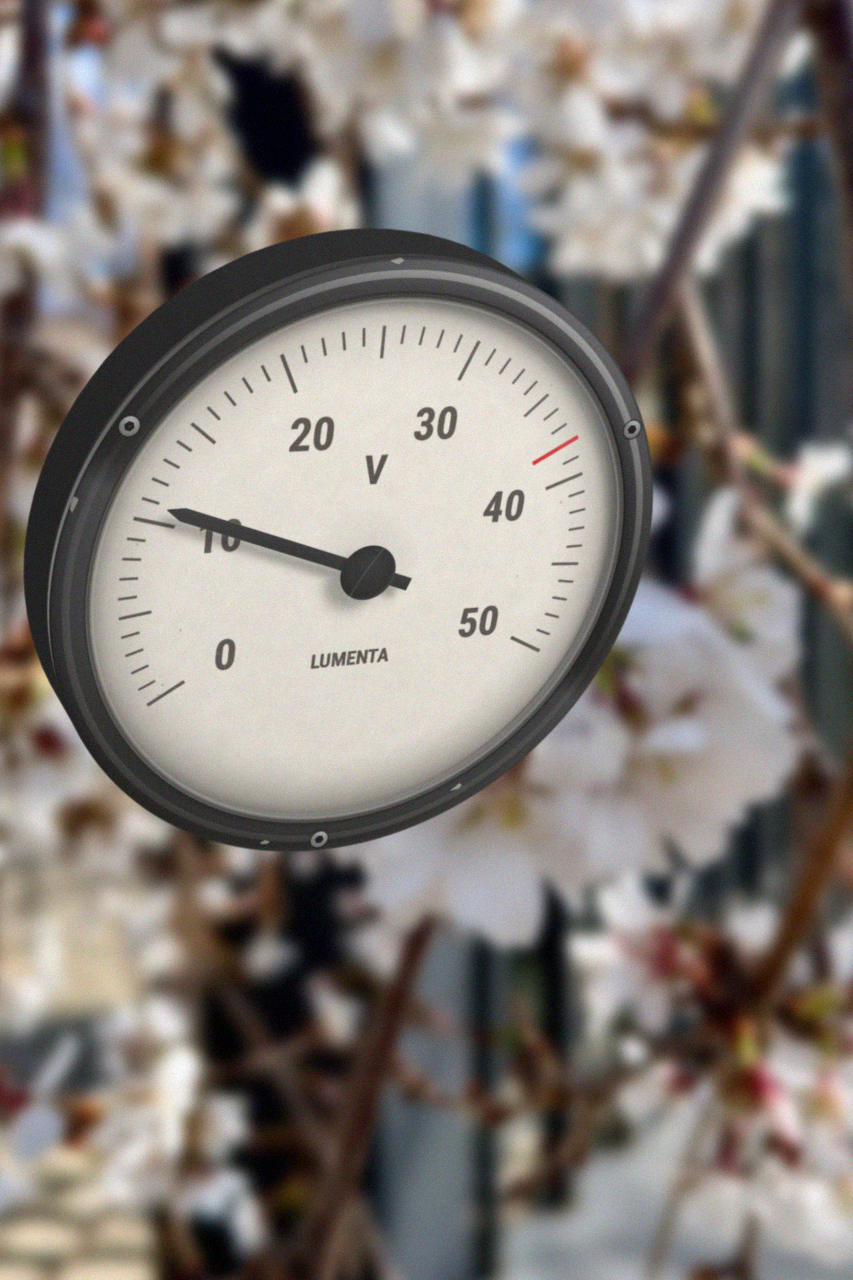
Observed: 11 V
